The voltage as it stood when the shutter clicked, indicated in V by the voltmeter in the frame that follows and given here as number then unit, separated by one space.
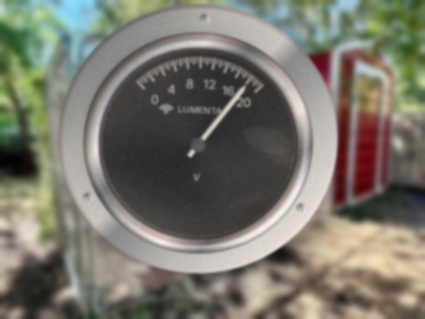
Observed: 18 V
